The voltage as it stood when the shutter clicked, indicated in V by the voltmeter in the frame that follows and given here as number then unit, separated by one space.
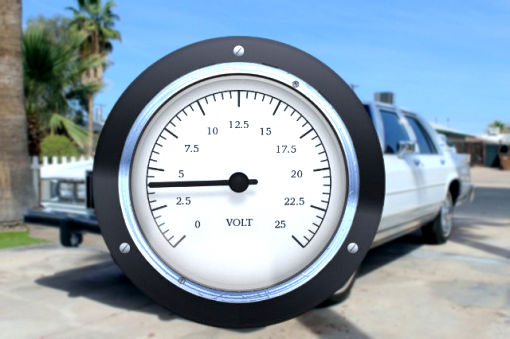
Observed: 4 V
